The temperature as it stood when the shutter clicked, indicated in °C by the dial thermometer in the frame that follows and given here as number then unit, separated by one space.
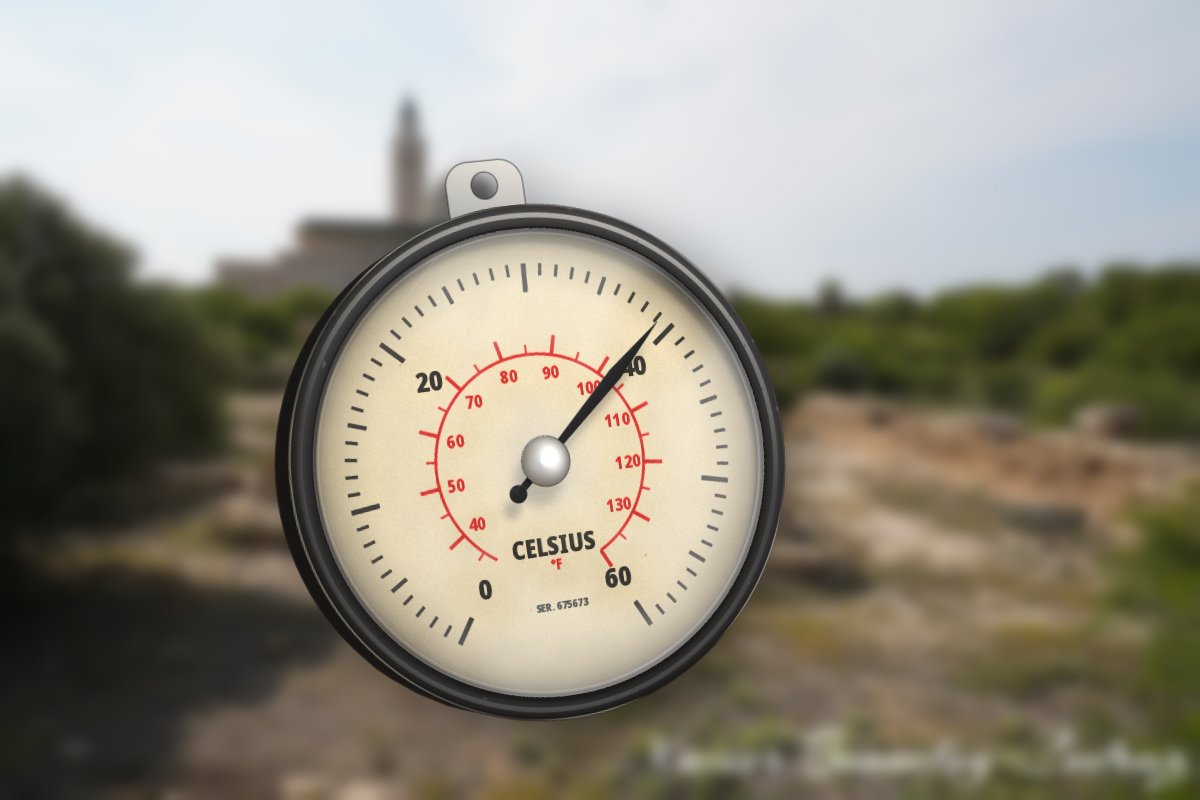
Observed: 39 °C
